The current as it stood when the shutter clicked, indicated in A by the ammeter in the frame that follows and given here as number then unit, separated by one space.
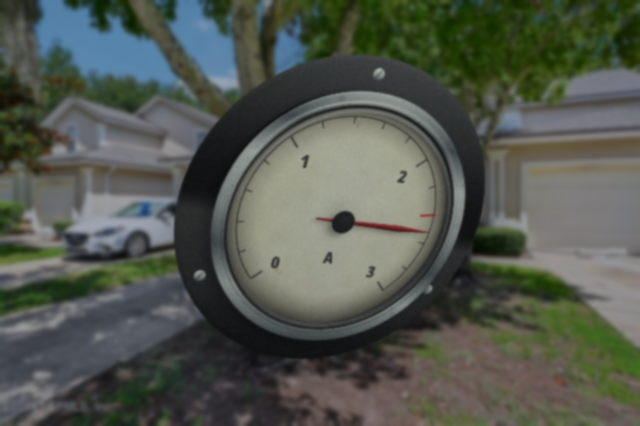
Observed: 2.5 A
